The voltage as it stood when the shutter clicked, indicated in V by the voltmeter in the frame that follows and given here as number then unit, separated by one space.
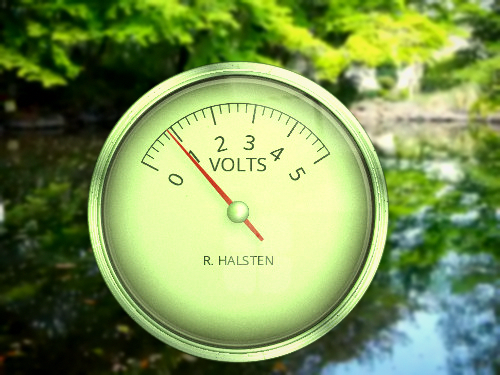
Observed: 0.9 V
